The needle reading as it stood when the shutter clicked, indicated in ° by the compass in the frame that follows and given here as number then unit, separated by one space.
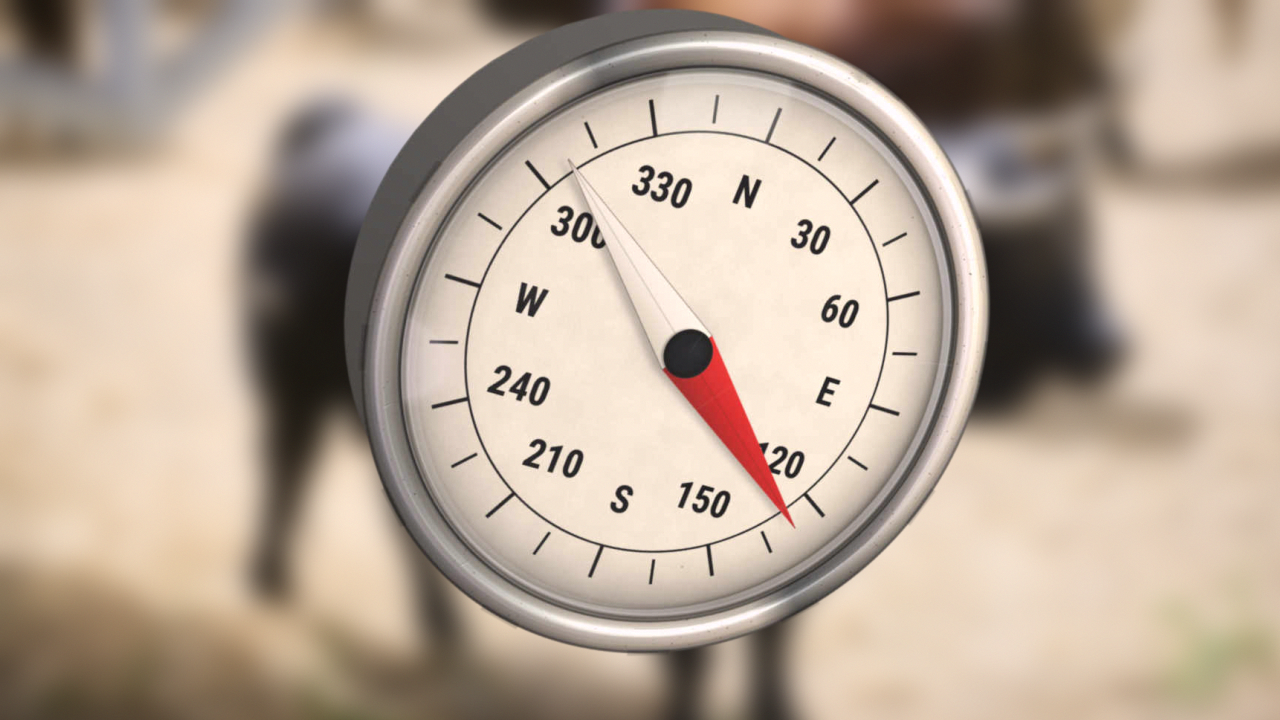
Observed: 127.5 °
